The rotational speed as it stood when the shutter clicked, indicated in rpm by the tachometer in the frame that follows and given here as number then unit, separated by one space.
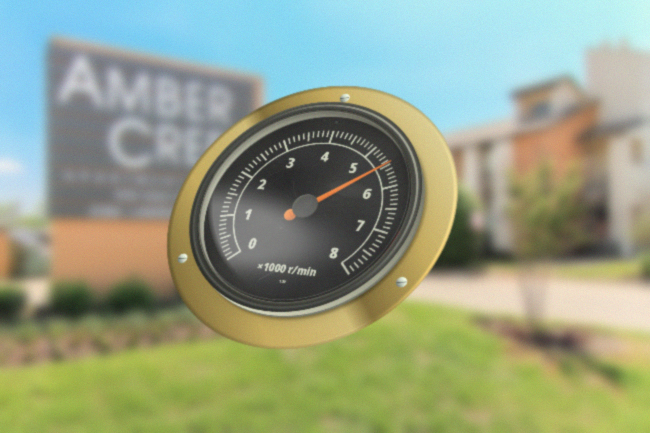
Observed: 5500 rpm
